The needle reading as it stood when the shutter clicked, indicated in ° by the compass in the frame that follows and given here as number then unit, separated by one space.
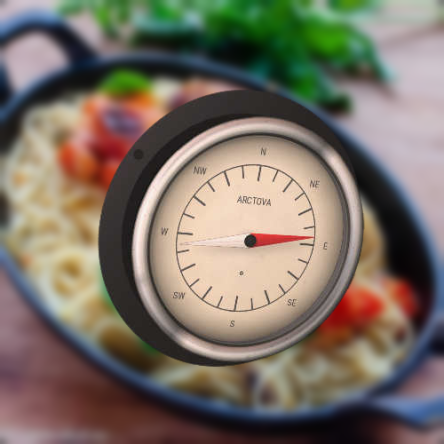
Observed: 82.5 °
